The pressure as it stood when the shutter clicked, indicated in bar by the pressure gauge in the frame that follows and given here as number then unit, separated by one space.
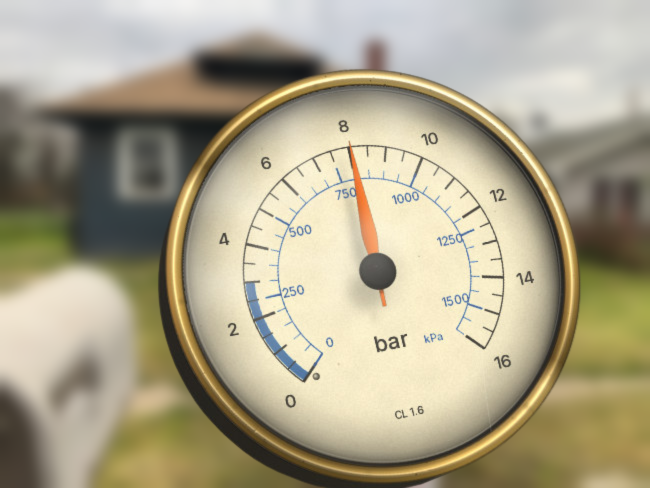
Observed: 8 bar
